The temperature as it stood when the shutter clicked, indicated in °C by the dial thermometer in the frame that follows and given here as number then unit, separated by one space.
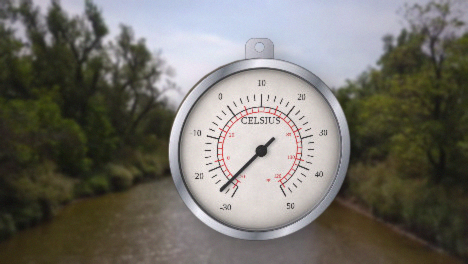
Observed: -26 °C
